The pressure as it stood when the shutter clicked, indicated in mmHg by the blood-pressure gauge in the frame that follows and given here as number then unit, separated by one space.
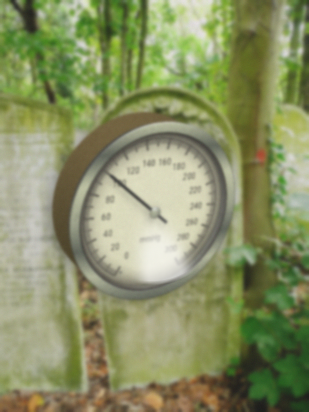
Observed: 100 mmHg
